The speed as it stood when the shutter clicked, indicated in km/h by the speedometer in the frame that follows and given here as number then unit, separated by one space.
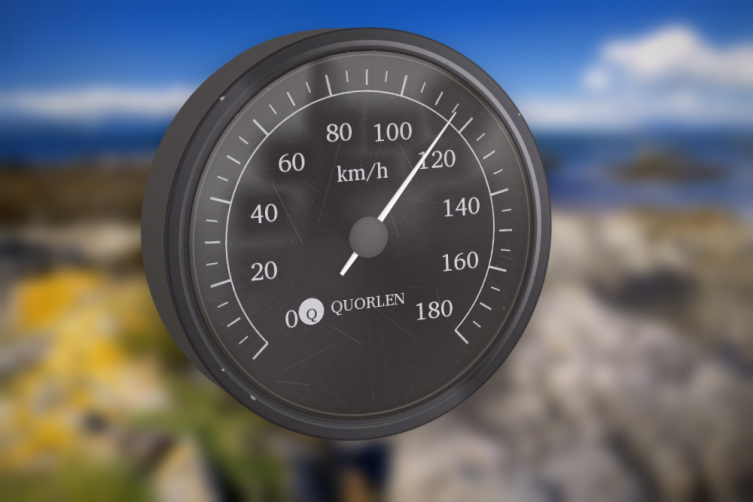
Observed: 115 km/h
